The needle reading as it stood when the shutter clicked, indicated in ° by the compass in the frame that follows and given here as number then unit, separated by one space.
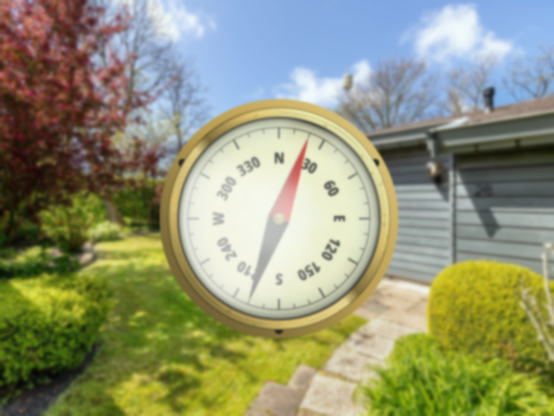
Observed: 20 °
